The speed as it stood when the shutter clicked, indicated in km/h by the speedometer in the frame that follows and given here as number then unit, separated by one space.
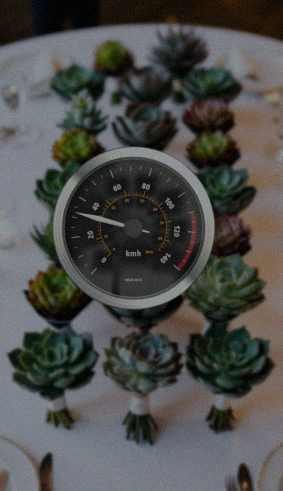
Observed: 32.5 km/h
